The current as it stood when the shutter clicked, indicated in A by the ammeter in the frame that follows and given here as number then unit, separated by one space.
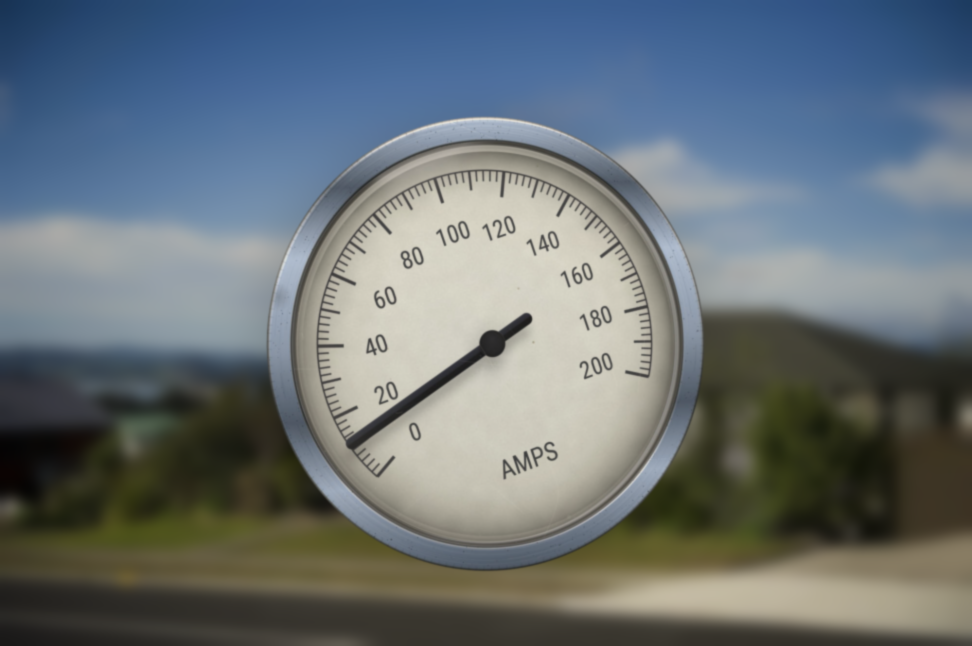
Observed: 12 A
